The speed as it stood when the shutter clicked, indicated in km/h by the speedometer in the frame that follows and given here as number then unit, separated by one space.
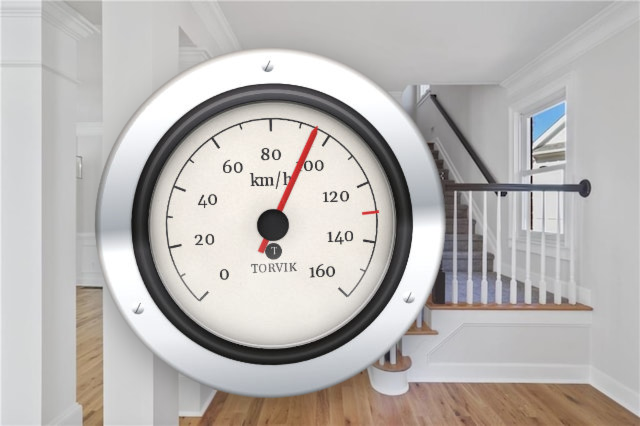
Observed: 95 km/h
